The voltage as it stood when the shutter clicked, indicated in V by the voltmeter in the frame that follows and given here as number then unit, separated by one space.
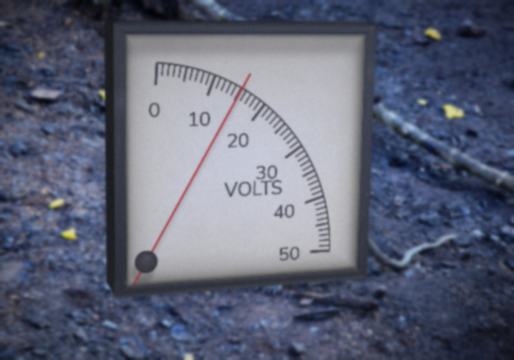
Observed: 15 V
